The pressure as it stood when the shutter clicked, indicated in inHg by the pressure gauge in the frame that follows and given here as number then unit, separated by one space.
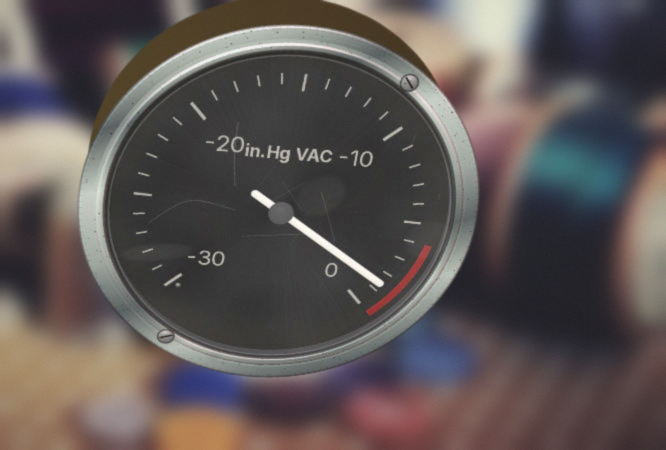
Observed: -1.5 inHg
